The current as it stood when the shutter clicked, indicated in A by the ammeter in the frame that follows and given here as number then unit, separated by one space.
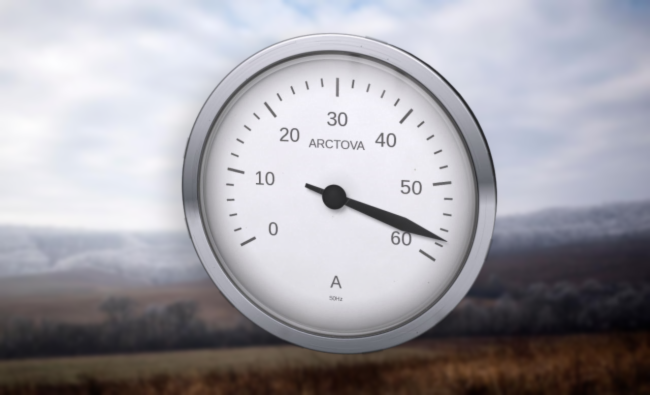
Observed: 57 A
